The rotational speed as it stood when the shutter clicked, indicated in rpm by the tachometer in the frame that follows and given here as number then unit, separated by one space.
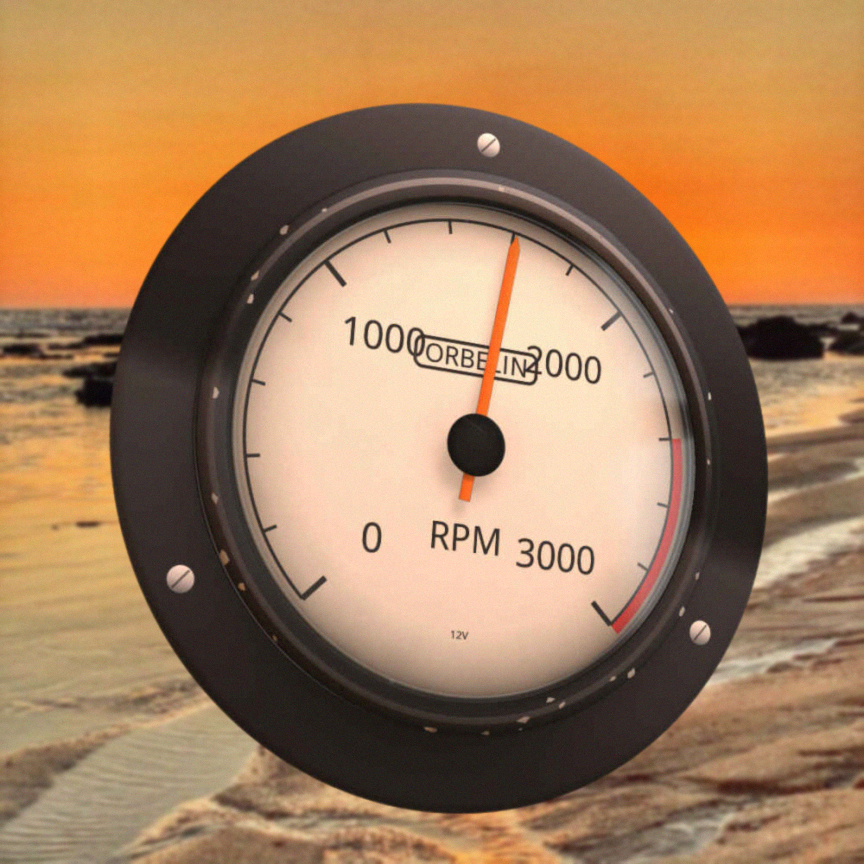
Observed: 1600 rpm
